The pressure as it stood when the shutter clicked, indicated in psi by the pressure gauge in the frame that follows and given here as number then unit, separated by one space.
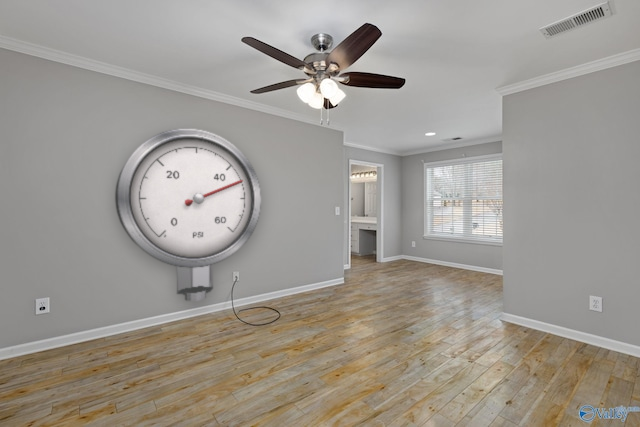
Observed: 45 psi
